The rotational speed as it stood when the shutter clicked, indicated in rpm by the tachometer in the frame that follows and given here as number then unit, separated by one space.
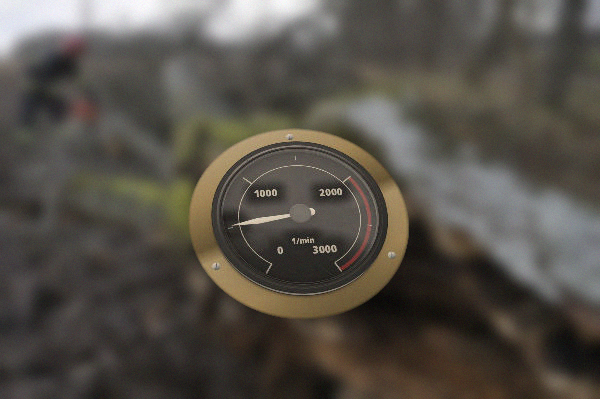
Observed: 500 rpm
